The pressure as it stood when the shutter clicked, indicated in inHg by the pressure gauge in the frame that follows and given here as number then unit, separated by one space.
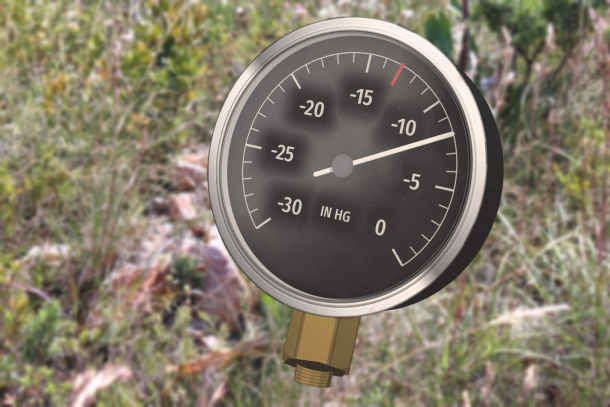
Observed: -8 inHg
